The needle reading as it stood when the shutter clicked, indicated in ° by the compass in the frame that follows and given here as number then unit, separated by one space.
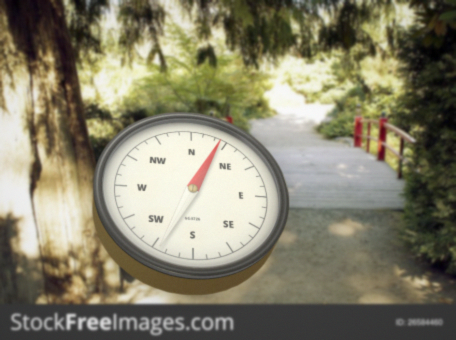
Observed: 25 °
